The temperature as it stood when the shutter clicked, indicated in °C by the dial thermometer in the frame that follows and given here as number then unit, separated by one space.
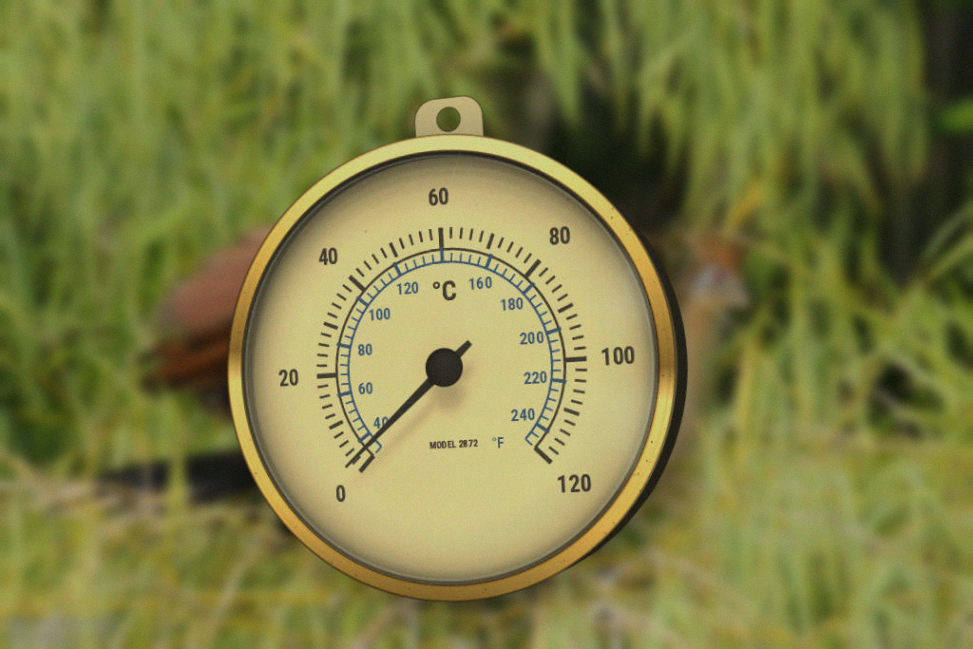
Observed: 2 °C
